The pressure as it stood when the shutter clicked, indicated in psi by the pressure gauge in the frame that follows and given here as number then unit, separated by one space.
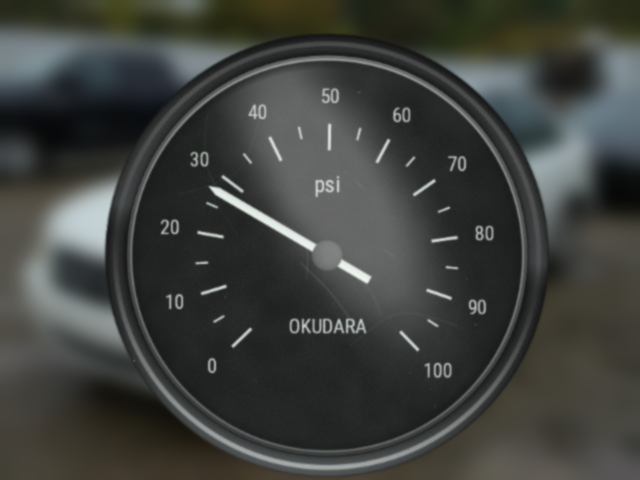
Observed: 27.5 psi
